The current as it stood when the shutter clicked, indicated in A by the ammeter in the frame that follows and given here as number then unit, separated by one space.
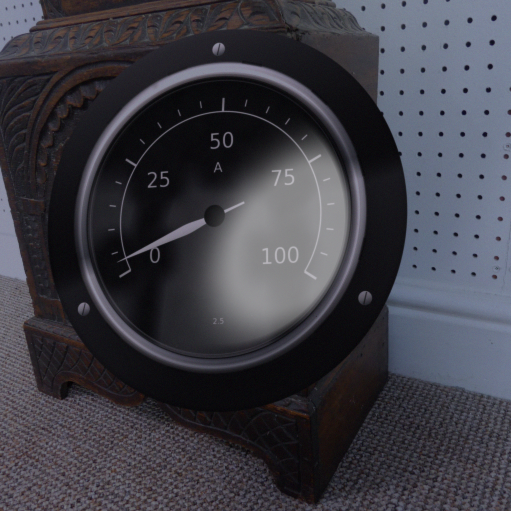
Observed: 2.5 A
